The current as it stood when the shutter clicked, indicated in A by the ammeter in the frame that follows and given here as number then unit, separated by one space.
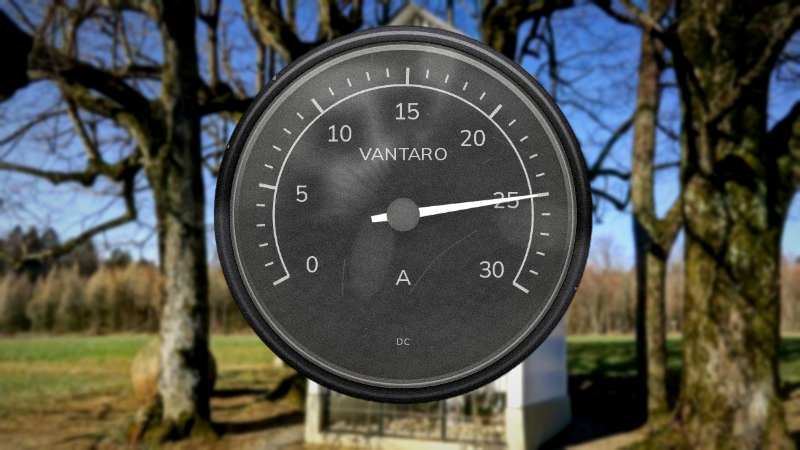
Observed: 25 A
